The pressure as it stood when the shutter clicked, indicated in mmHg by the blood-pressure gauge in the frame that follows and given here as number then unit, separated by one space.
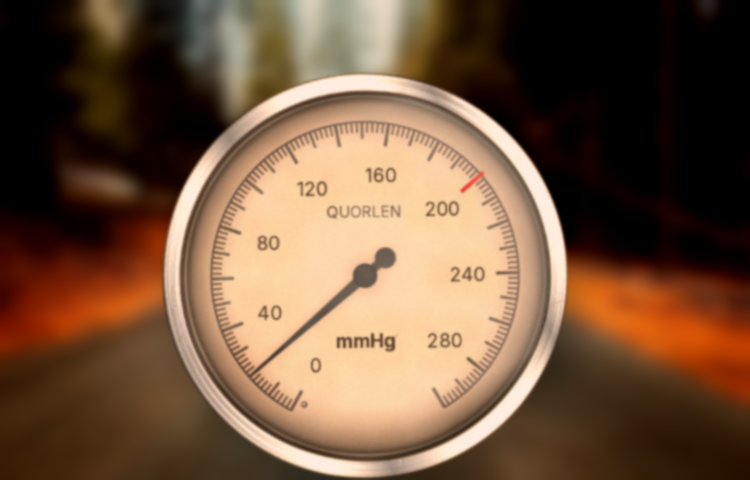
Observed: 20 mmHg
